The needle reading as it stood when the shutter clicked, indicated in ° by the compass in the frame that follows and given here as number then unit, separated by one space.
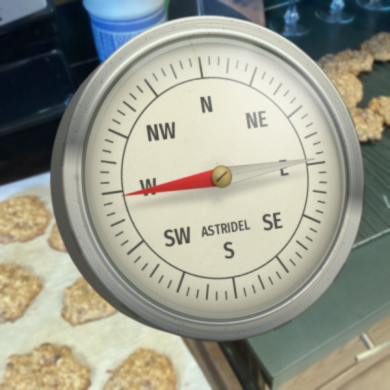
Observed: 267.5 °
